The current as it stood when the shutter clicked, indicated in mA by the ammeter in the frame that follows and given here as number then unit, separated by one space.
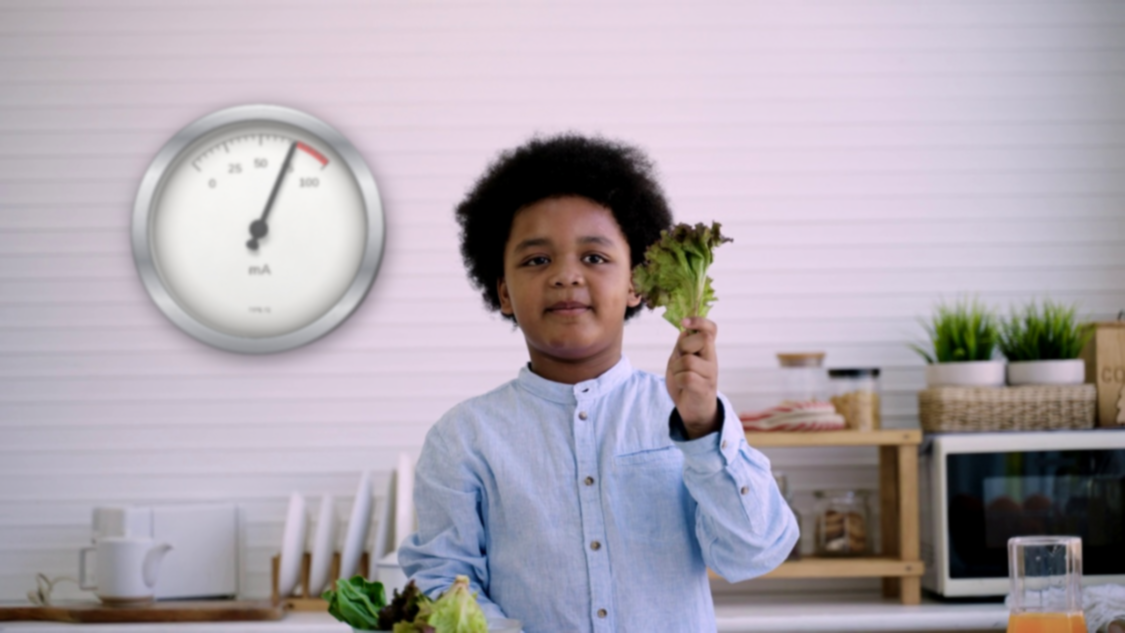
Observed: 75 mA
